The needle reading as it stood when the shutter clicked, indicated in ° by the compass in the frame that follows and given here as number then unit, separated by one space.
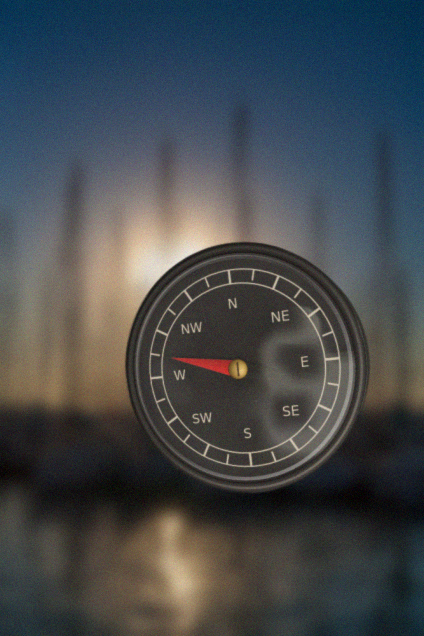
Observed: 285 °
